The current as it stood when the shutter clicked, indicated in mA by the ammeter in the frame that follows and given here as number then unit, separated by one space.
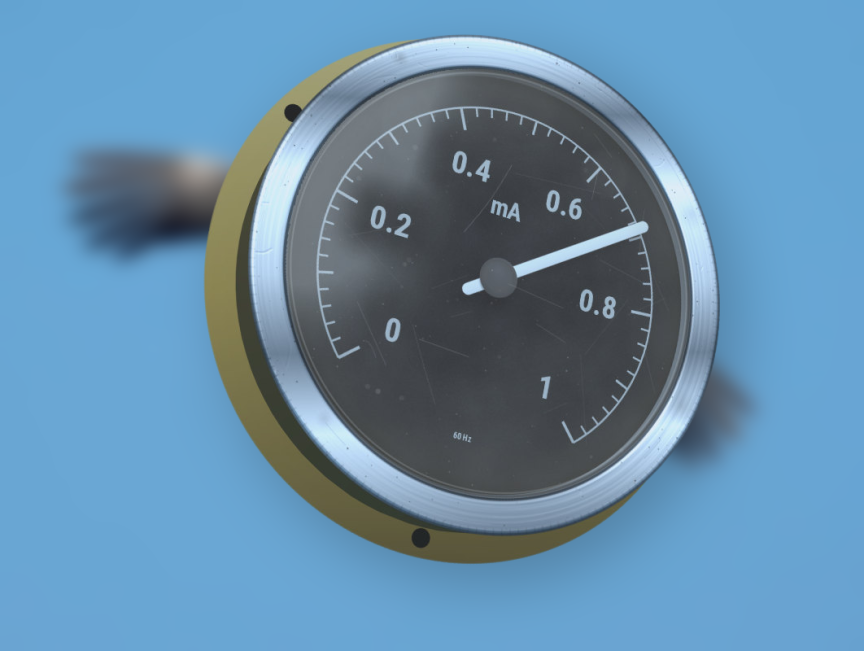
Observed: 0.69 mA
